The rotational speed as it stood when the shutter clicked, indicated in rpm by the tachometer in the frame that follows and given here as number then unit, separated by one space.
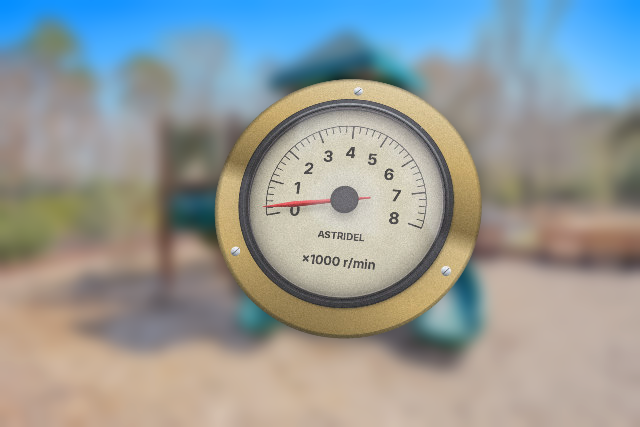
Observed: 200 rpm
